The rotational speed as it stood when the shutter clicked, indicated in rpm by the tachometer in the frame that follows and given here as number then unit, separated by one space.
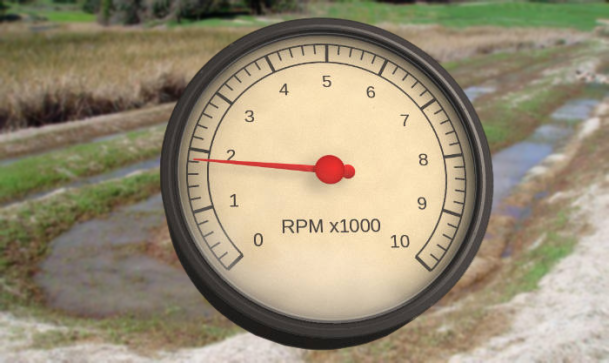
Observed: 1800 rpm
